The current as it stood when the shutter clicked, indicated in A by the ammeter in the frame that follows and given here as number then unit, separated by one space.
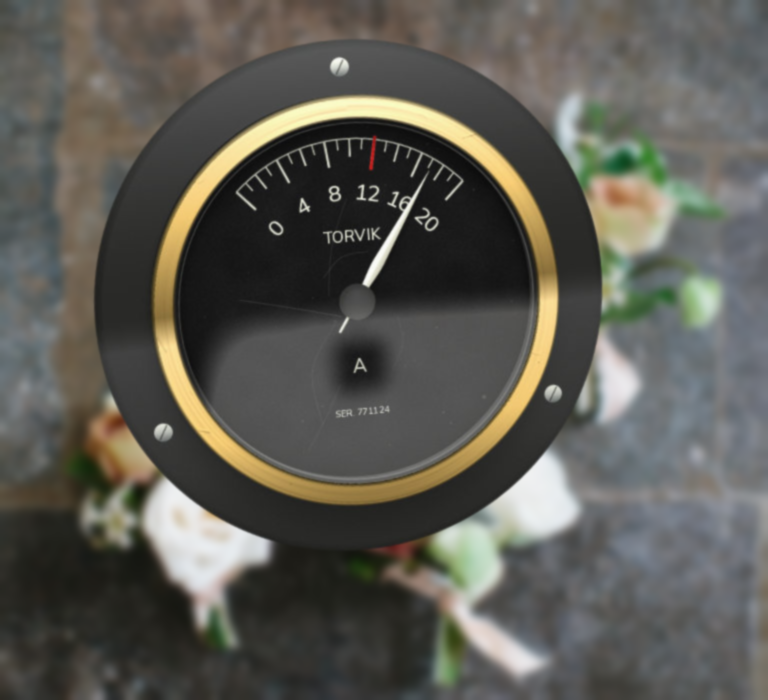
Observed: 17 A
